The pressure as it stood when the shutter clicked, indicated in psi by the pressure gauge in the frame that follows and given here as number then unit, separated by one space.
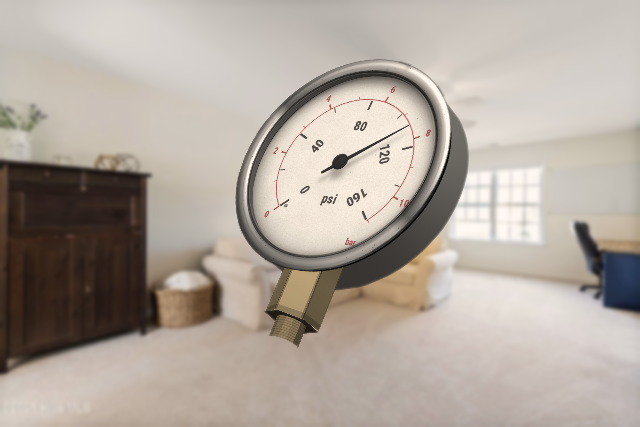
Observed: 110 psi
